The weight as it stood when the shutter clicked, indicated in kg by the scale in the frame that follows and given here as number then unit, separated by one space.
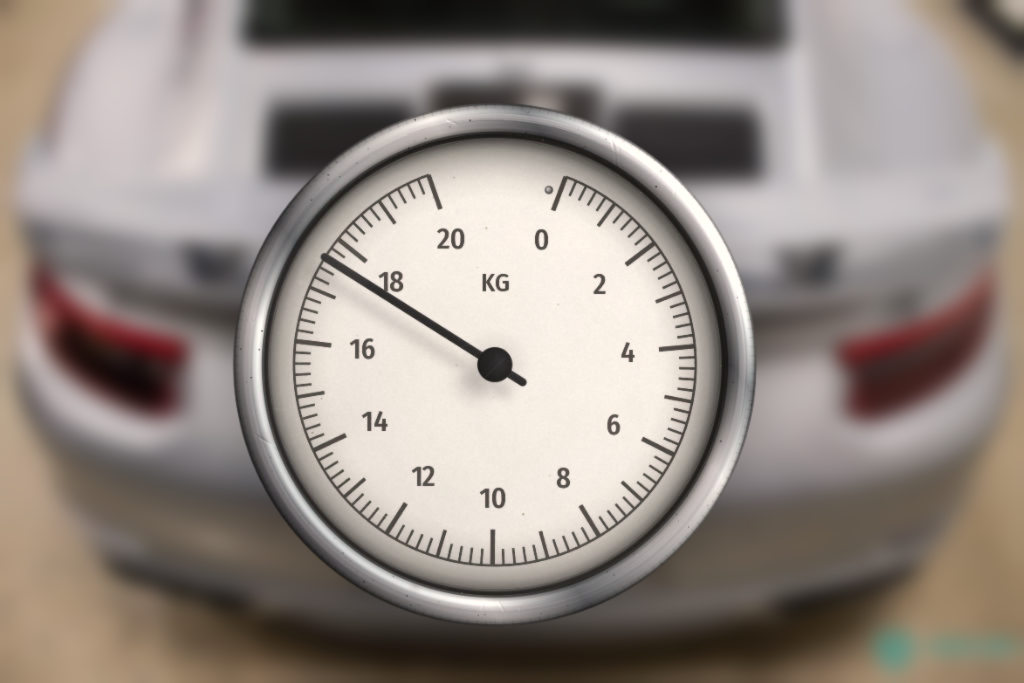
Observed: 17.6 kg
